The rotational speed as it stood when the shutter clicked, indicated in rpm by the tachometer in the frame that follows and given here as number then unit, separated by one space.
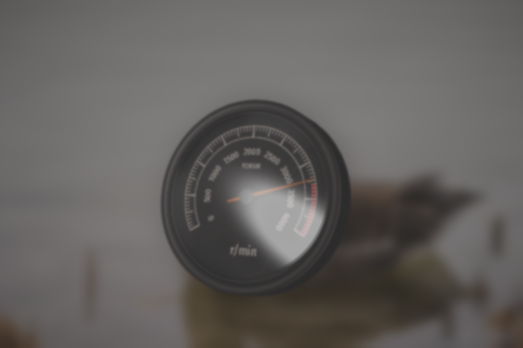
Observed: 3250 rpm
